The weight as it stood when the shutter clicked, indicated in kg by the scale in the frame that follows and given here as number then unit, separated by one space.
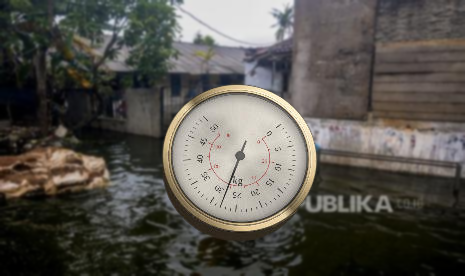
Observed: 28 kg
